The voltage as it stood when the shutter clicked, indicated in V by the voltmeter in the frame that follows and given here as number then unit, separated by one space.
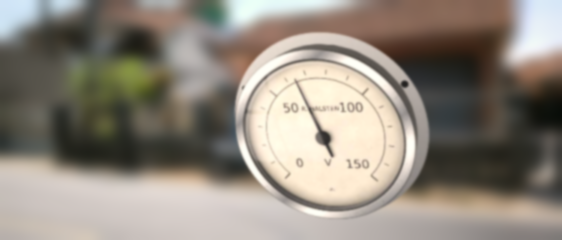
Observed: 65 V
